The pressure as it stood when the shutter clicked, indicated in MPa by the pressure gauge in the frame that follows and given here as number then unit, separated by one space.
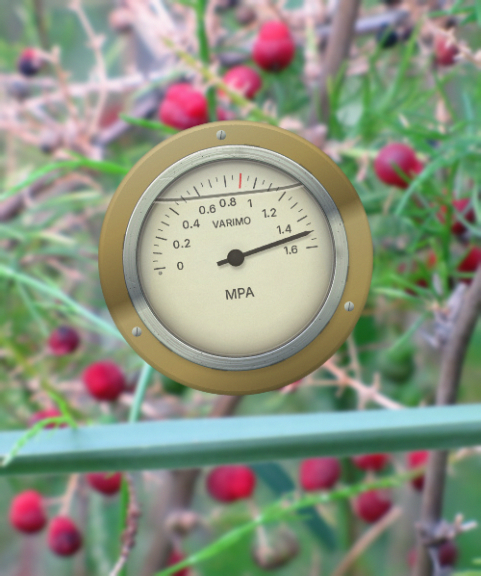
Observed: 1.5 MPa
